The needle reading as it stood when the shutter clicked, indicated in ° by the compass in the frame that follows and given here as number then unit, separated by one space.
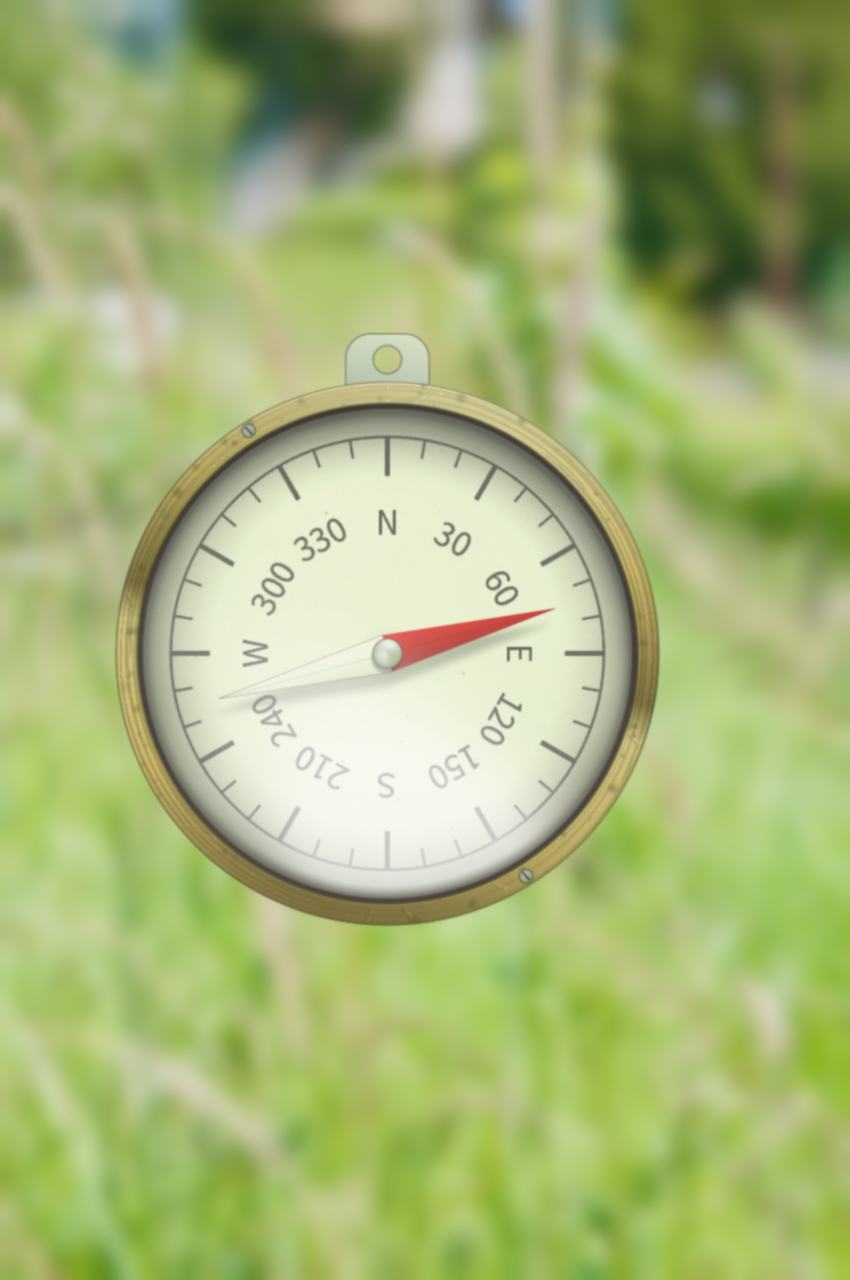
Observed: 75 °
